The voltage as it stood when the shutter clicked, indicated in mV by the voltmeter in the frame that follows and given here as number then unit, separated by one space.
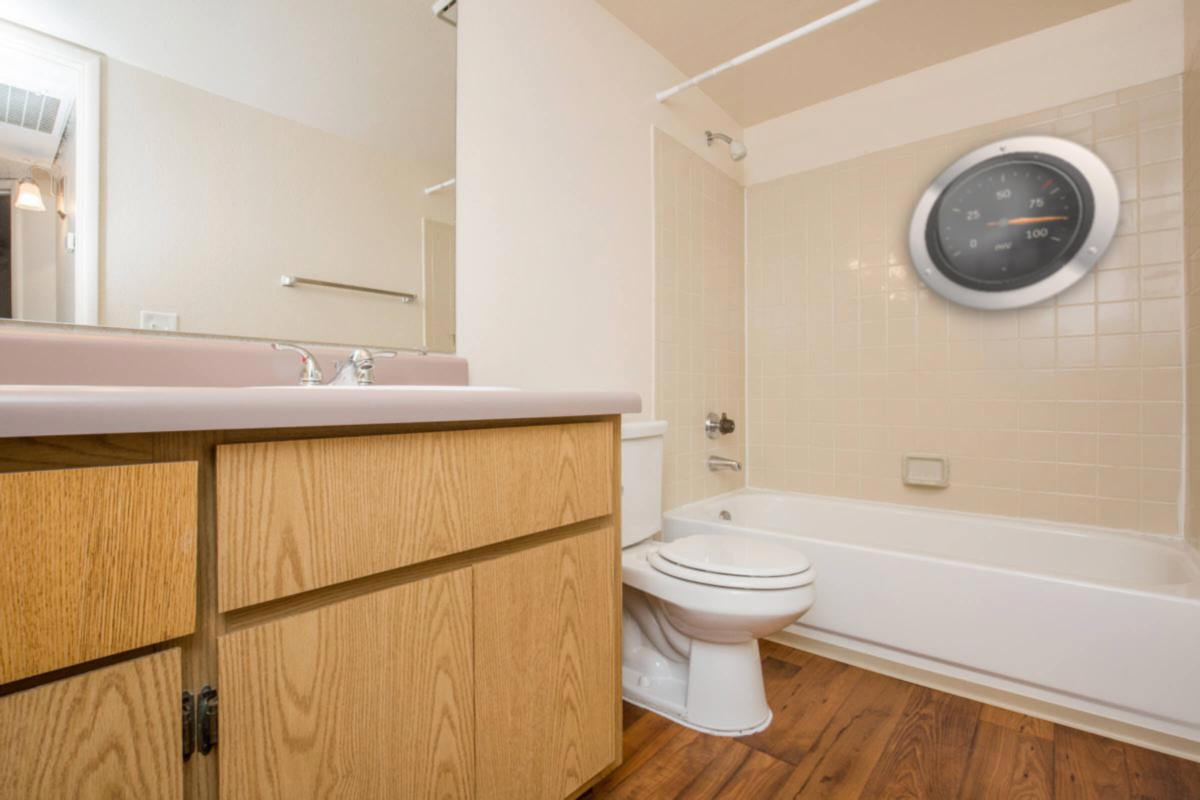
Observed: 90 mV
